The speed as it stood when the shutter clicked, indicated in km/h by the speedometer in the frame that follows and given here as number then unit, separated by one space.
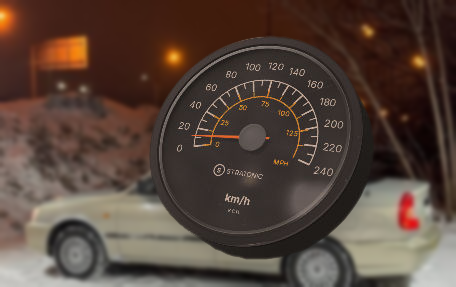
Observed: 10 km/h
